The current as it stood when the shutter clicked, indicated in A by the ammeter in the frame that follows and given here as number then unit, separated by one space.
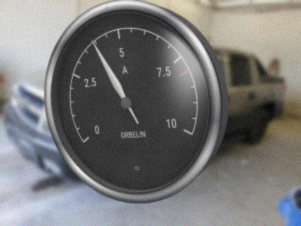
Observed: 4 A
